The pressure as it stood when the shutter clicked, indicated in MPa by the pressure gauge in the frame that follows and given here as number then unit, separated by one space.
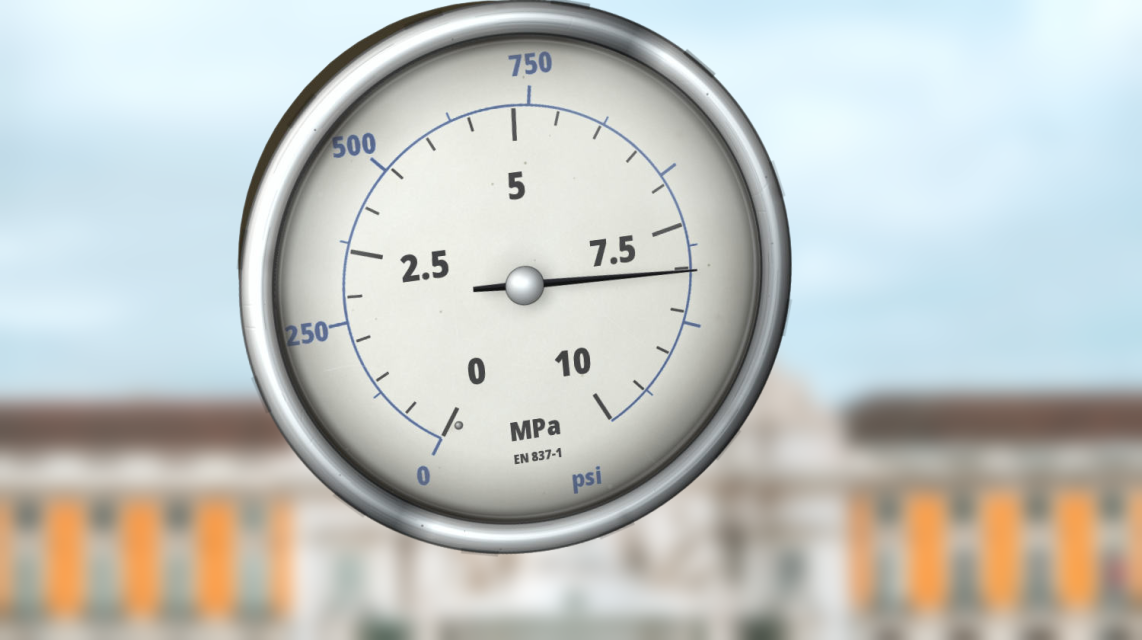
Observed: 8 MPa
